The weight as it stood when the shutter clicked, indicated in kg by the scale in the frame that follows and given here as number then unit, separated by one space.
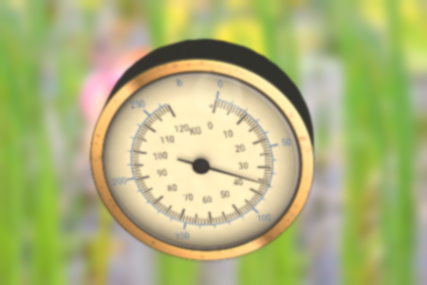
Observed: 35 kg
